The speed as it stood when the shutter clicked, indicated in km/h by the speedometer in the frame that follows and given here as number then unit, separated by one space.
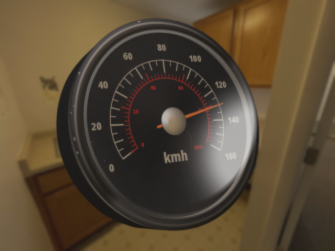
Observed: 130 km/h
